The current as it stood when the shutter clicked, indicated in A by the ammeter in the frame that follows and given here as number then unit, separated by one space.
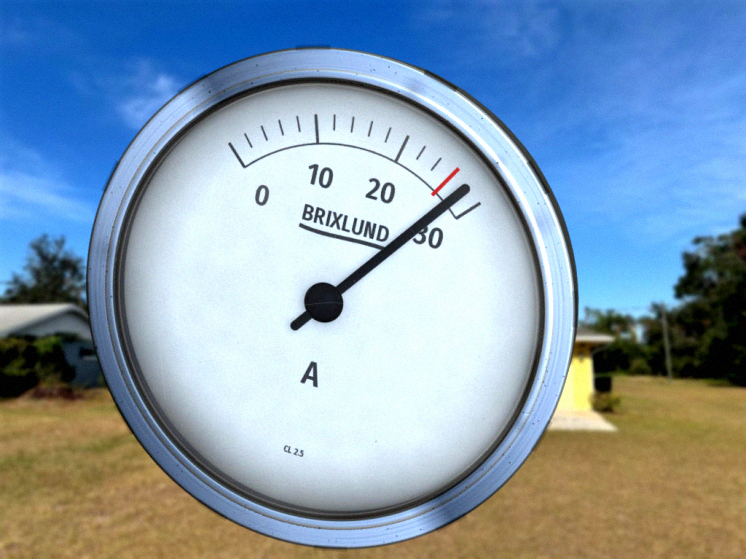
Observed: 28 A
